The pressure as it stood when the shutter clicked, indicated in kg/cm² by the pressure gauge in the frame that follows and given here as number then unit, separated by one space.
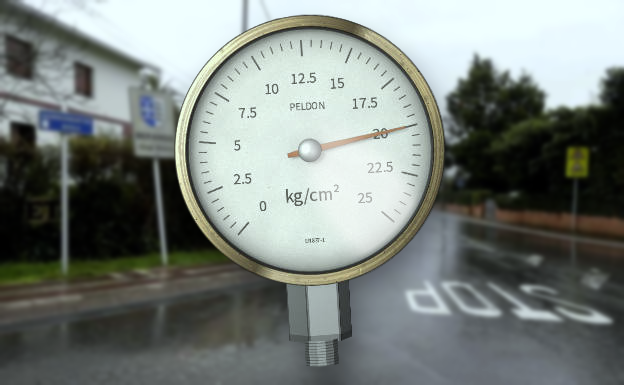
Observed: 20 kg/cm²
